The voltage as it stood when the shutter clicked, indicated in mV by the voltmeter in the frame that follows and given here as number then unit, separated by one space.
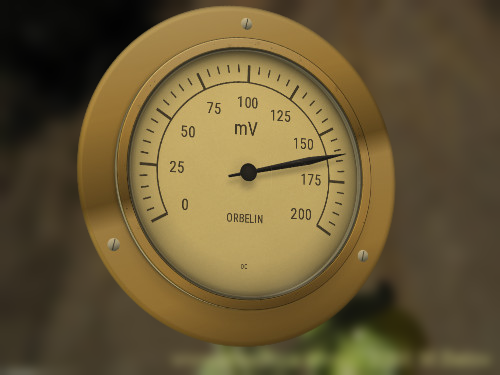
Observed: 162.5 mV
